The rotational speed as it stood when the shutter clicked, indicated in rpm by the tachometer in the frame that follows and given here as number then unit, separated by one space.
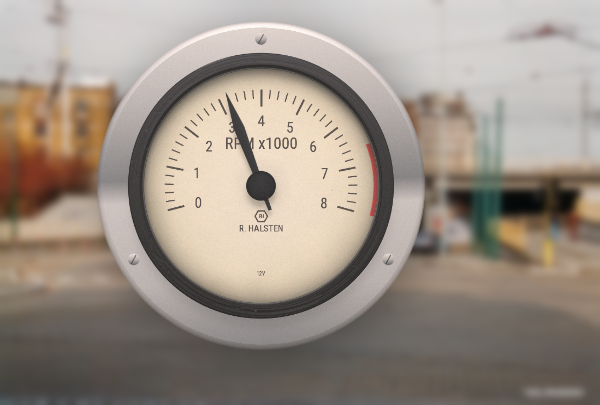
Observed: 3200 rpm
